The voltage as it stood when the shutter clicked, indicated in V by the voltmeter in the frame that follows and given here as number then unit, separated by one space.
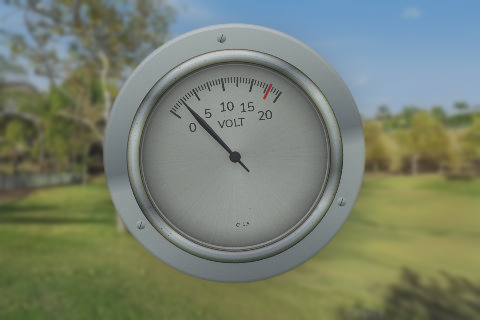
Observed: 2.5 V
